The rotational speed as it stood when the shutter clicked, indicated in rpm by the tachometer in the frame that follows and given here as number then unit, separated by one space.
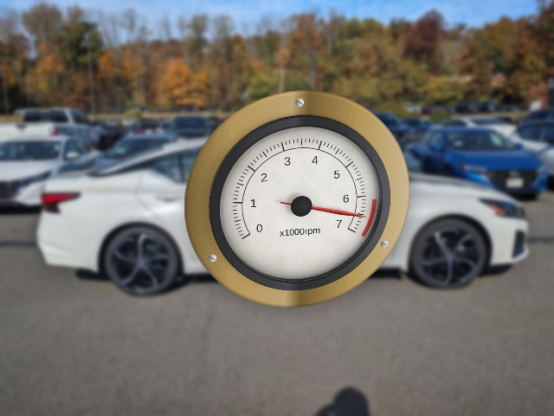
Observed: 6500 rpm
